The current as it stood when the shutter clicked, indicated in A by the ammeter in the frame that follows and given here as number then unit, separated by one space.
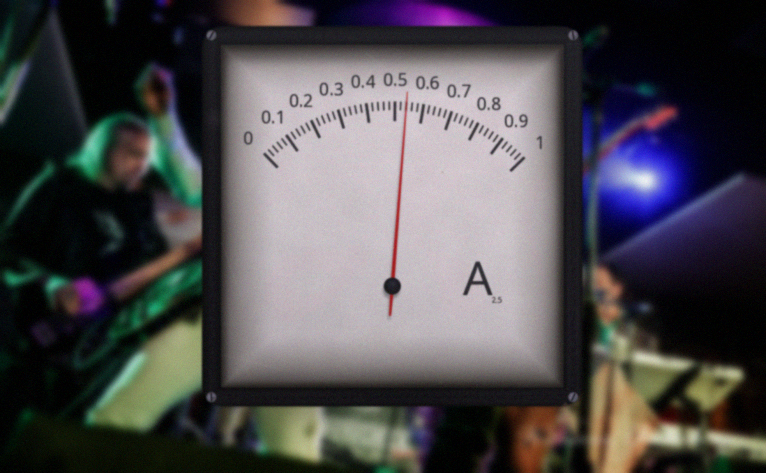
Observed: 0.54 A
